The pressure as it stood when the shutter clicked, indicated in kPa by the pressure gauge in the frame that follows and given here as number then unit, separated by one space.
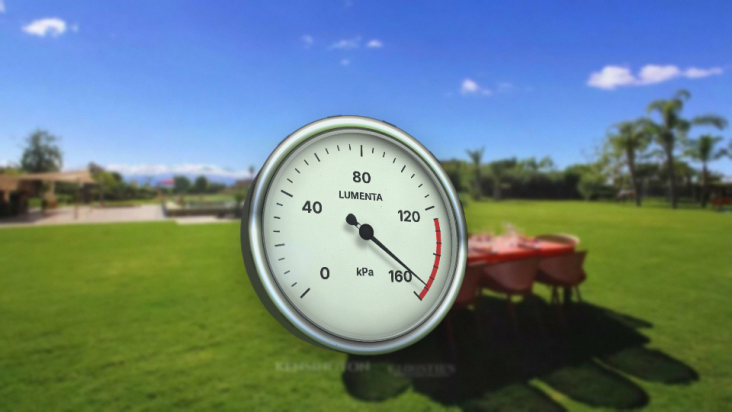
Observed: 155 kPa
